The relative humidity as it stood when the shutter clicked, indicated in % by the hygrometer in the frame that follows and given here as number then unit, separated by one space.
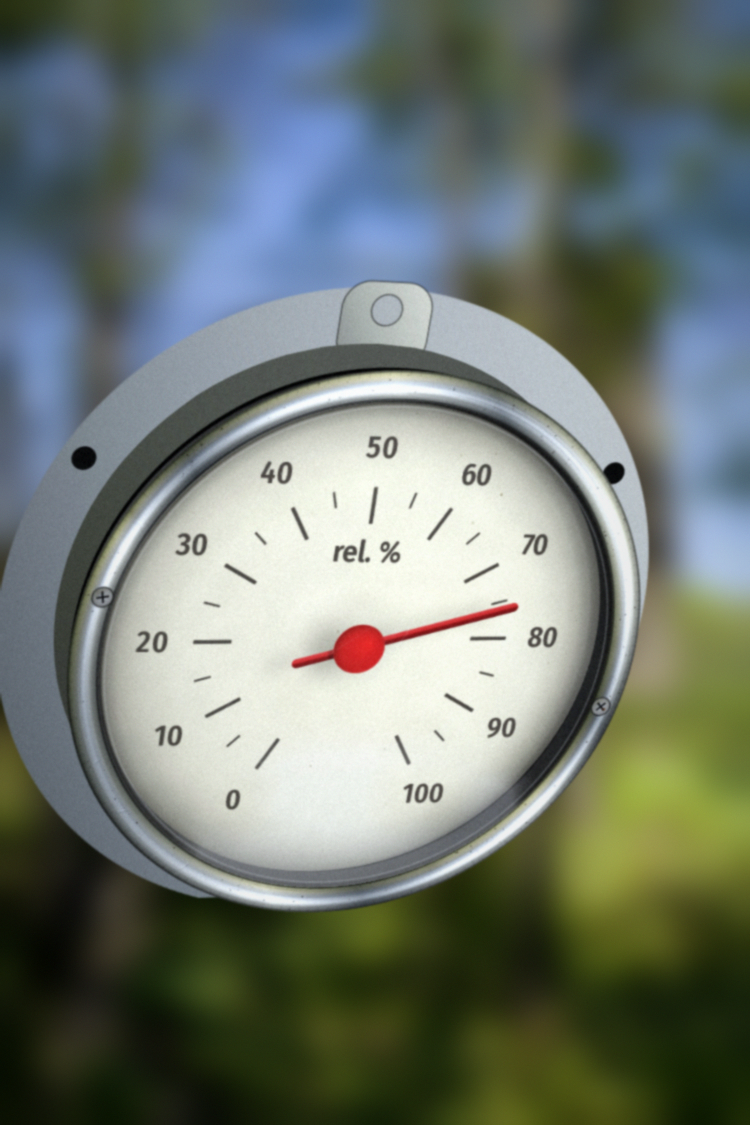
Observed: 75 %
